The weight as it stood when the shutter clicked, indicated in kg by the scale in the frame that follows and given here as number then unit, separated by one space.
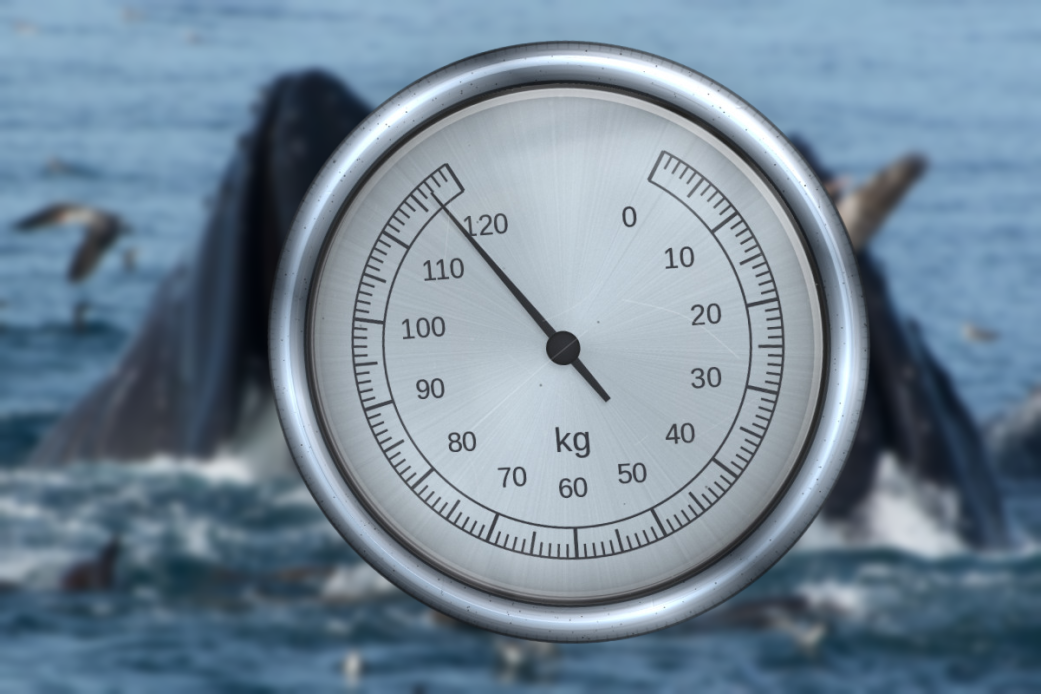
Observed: 117 kg
